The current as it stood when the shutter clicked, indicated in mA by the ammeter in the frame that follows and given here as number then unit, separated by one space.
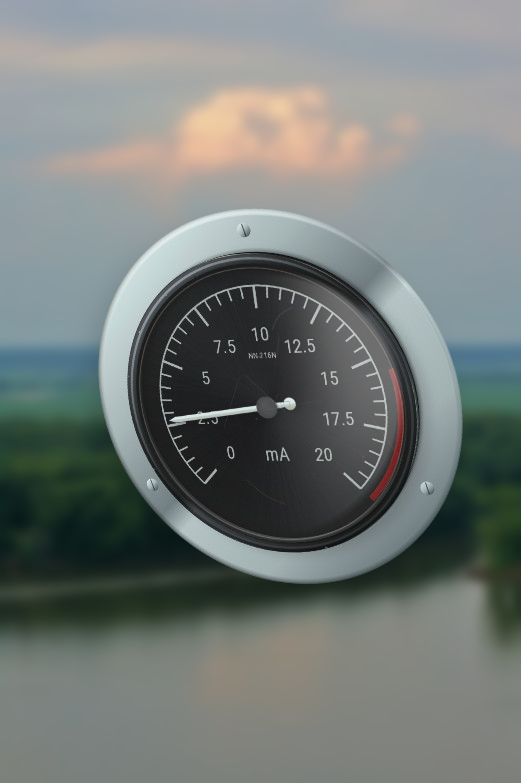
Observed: 2.75 mA
